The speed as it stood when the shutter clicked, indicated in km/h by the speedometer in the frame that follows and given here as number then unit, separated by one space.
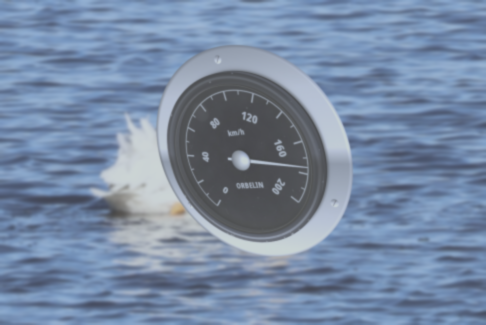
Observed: 175 km/h
